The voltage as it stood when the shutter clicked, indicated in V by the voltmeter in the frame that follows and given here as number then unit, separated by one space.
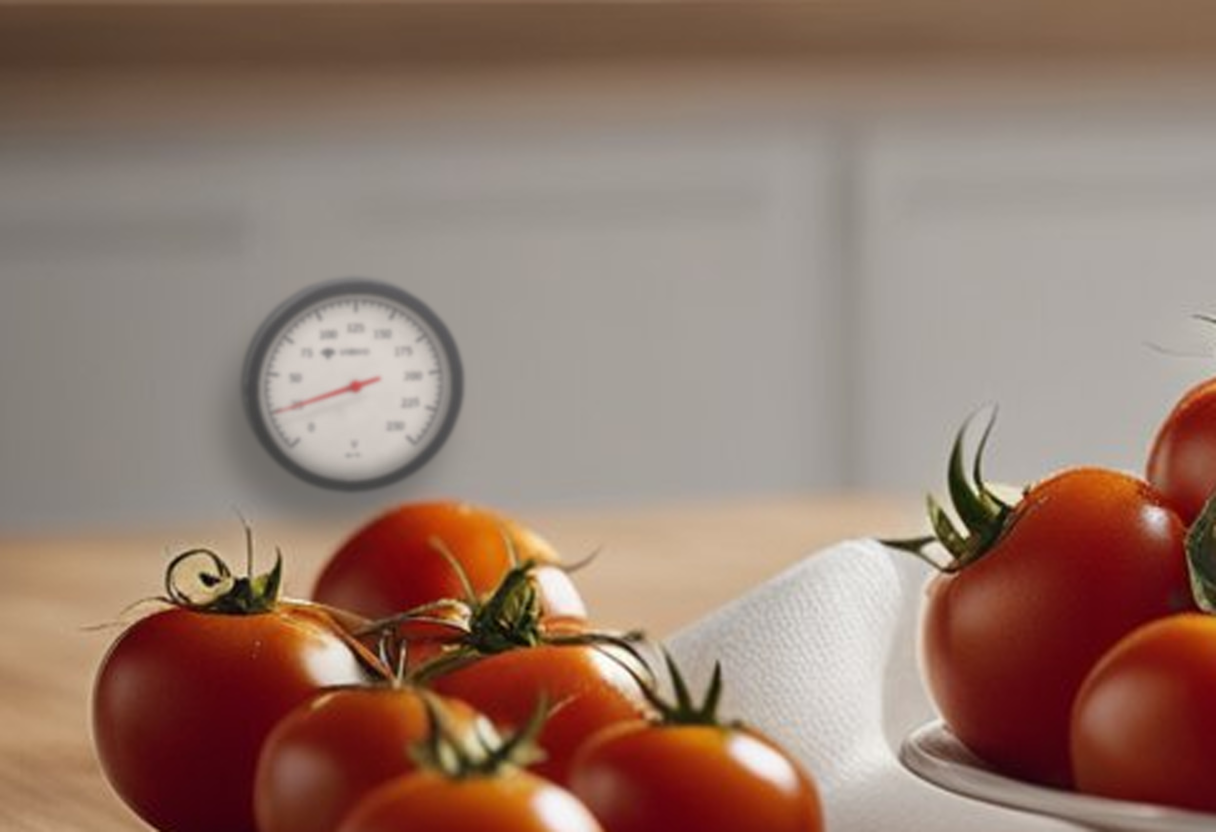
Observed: 25 V
